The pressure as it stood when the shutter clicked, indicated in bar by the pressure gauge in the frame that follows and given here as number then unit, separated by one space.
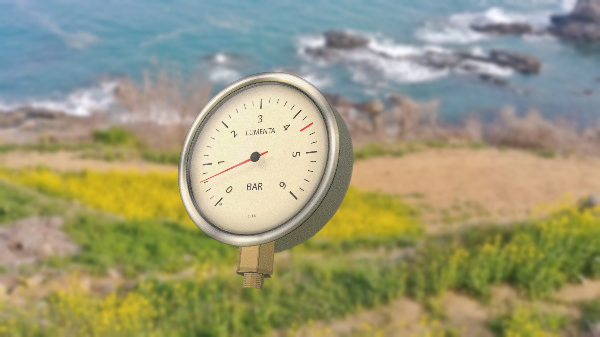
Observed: 0.6 bar
